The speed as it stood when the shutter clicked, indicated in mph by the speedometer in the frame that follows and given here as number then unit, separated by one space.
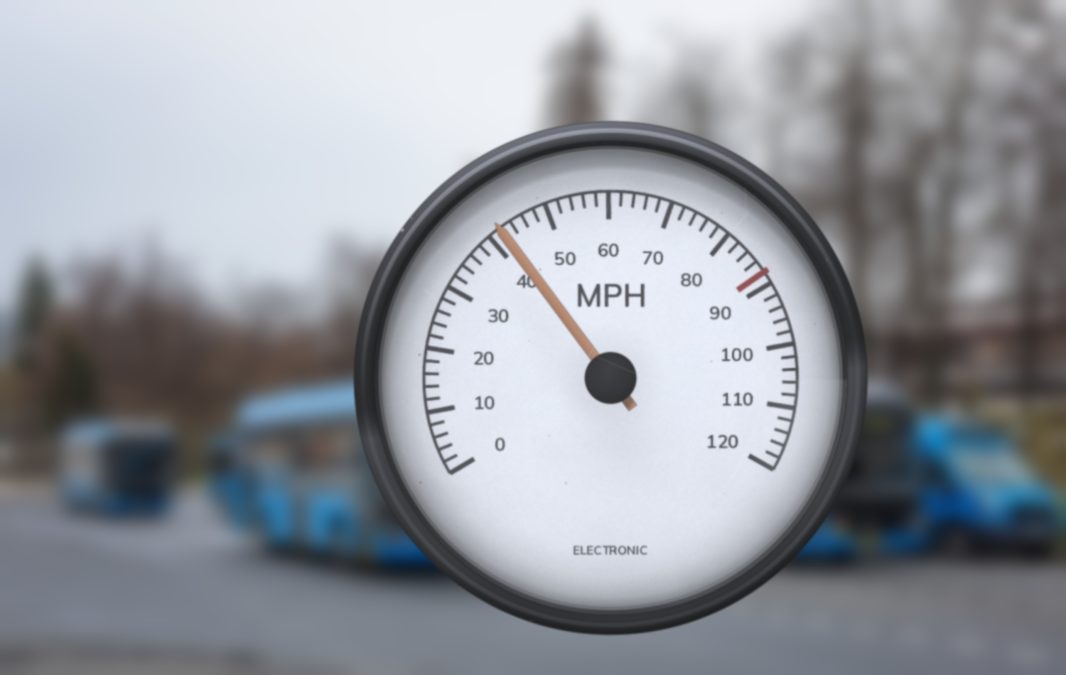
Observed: 42 mph
